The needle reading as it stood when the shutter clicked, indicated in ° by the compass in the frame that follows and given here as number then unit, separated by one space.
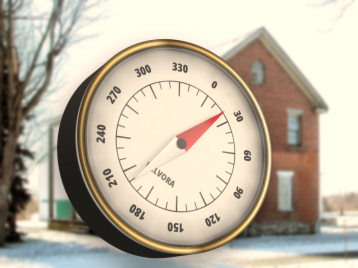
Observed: 20 °
